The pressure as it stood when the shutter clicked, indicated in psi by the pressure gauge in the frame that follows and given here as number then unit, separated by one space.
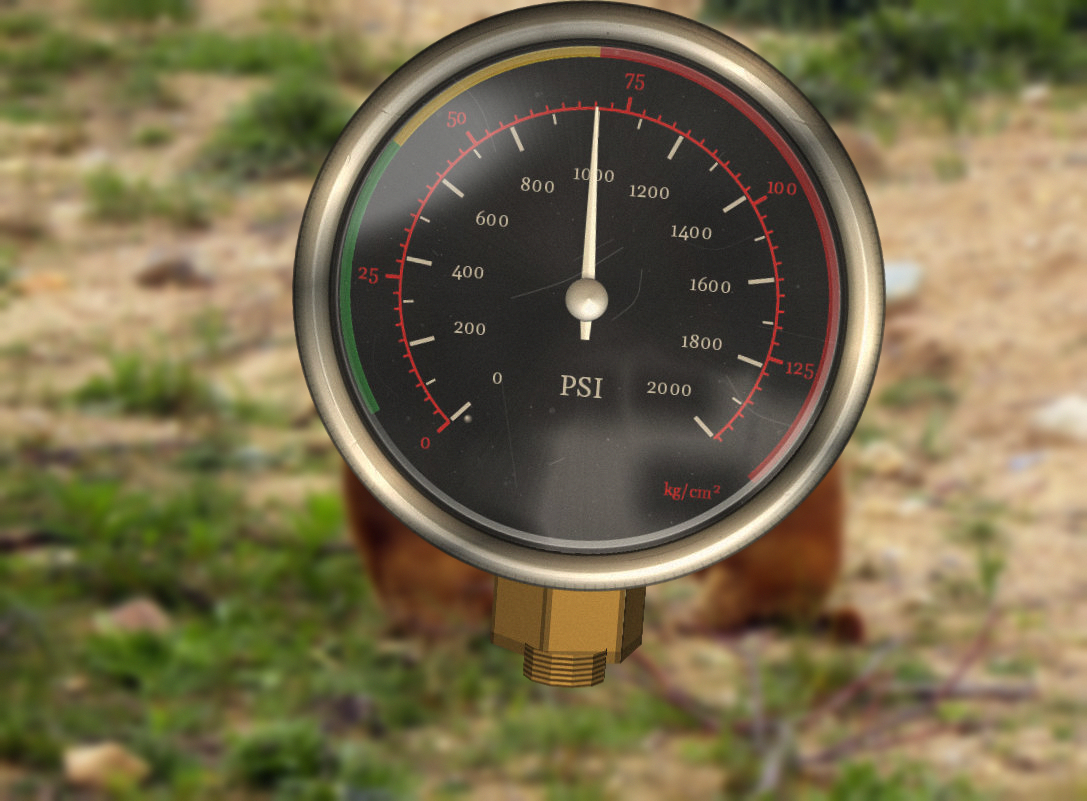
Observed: 1000 psi
